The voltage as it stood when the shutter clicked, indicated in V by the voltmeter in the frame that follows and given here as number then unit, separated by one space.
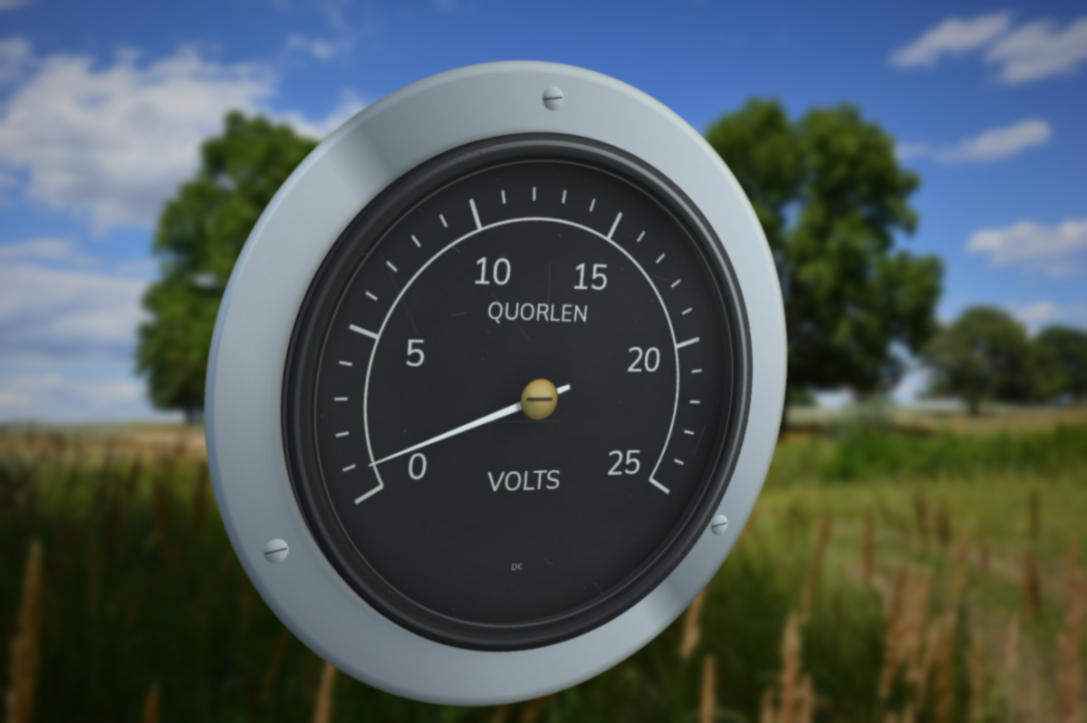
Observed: 1 V
